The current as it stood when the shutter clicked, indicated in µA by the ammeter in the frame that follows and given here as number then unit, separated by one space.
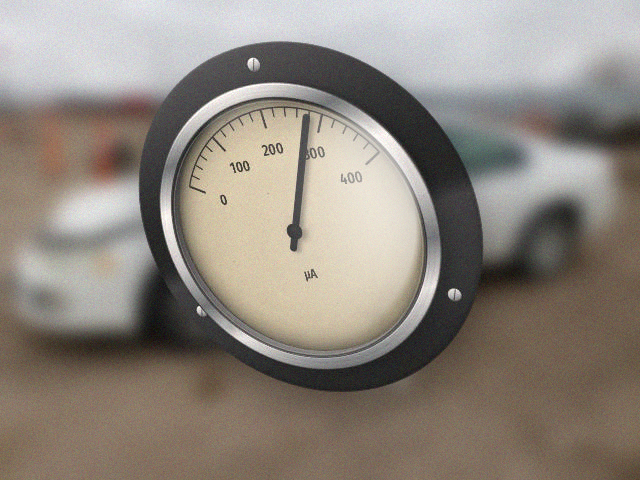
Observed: 280 µA
